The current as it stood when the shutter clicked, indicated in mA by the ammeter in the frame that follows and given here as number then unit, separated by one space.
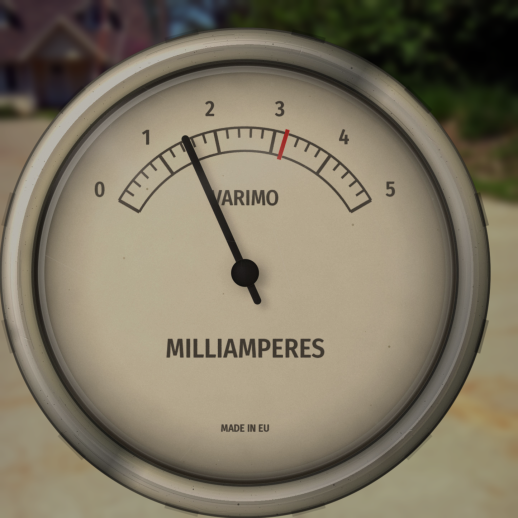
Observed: 1.5 mA
